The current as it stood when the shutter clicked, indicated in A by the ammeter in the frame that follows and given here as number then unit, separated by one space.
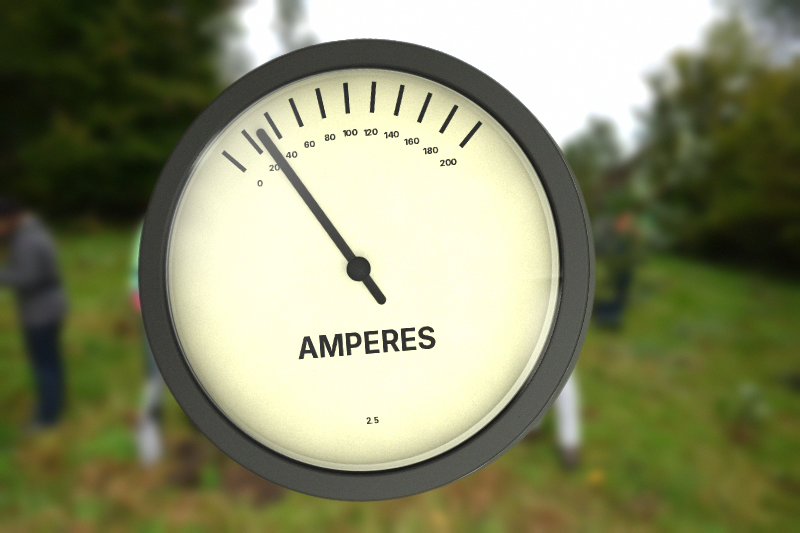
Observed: 30 A
